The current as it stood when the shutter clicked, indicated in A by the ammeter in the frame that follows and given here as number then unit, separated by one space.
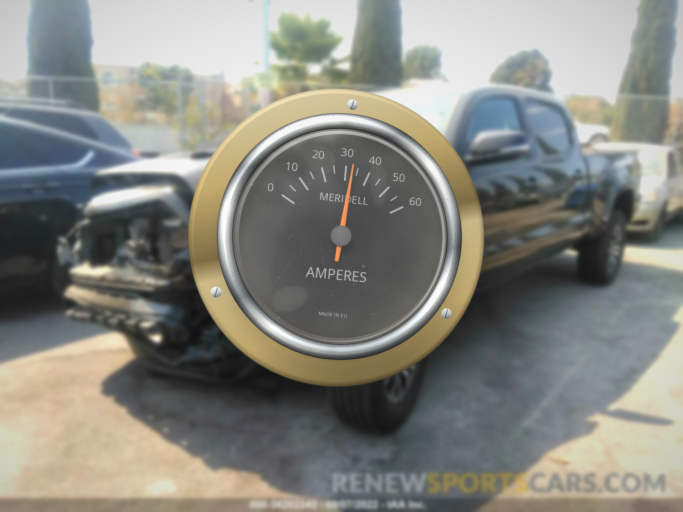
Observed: 32.5 A
